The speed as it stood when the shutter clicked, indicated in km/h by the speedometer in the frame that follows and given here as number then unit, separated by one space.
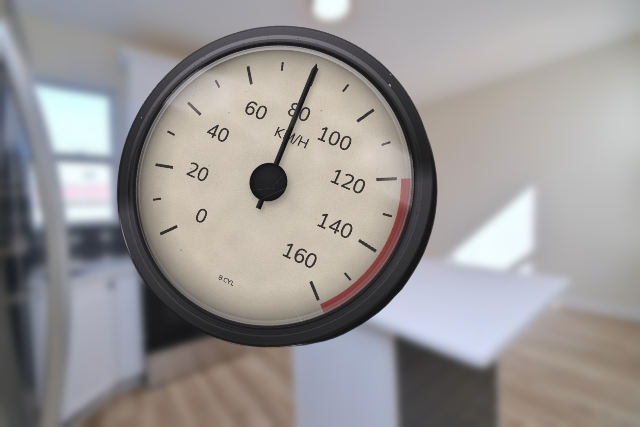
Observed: 80 km/h
